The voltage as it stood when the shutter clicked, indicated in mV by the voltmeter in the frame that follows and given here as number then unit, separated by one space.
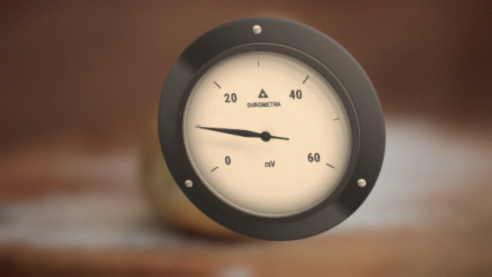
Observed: 10 mV
